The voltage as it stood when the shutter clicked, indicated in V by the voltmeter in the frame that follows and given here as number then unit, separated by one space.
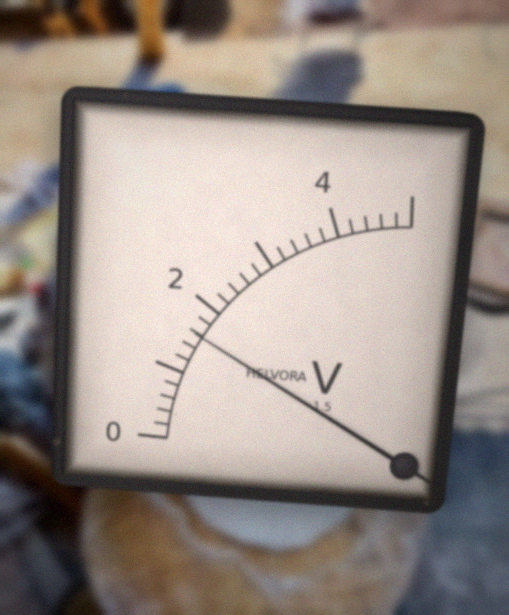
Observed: 1.6 V
